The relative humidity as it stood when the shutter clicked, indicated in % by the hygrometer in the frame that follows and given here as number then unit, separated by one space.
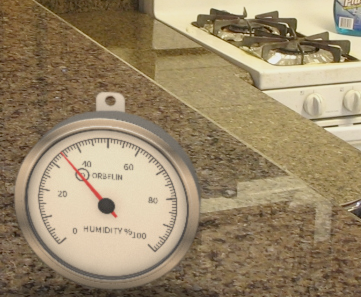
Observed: 35 %
